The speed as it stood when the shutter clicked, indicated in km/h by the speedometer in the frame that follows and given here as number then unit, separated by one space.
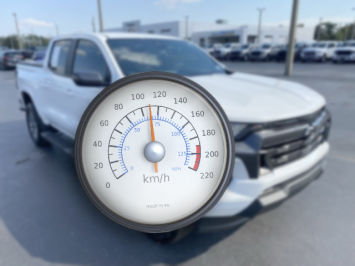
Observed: 110 km/h
